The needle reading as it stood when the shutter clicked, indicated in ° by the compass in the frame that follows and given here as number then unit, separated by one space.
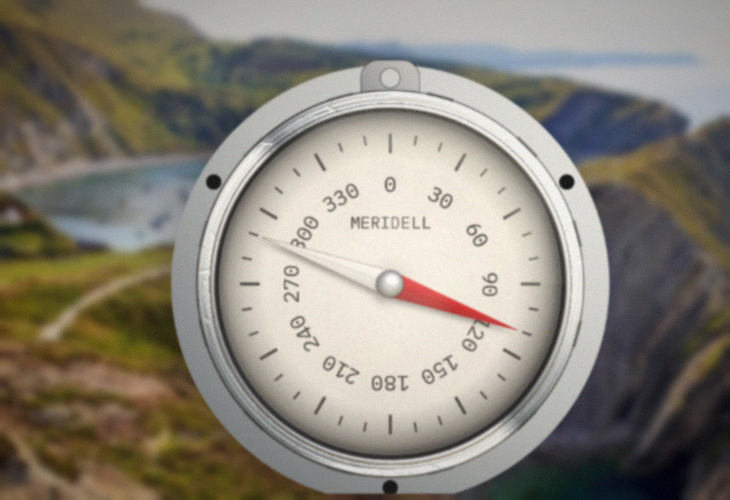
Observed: 110 °
